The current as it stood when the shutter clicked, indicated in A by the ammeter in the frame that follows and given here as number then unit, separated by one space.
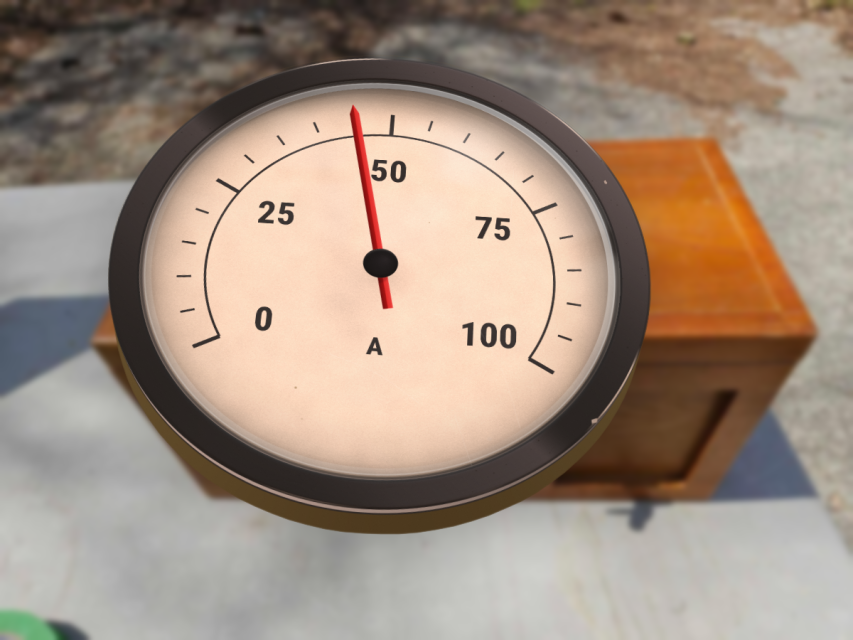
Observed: 45 A
